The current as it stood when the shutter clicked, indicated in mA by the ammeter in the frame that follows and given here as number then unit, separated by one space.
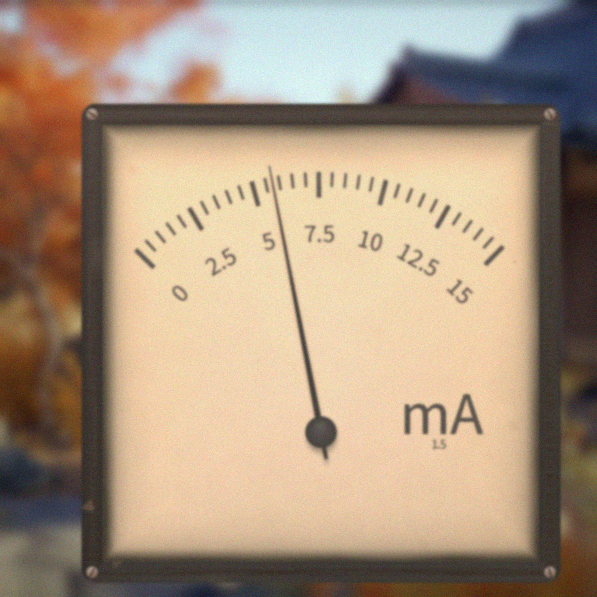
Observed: 5.75 mA
